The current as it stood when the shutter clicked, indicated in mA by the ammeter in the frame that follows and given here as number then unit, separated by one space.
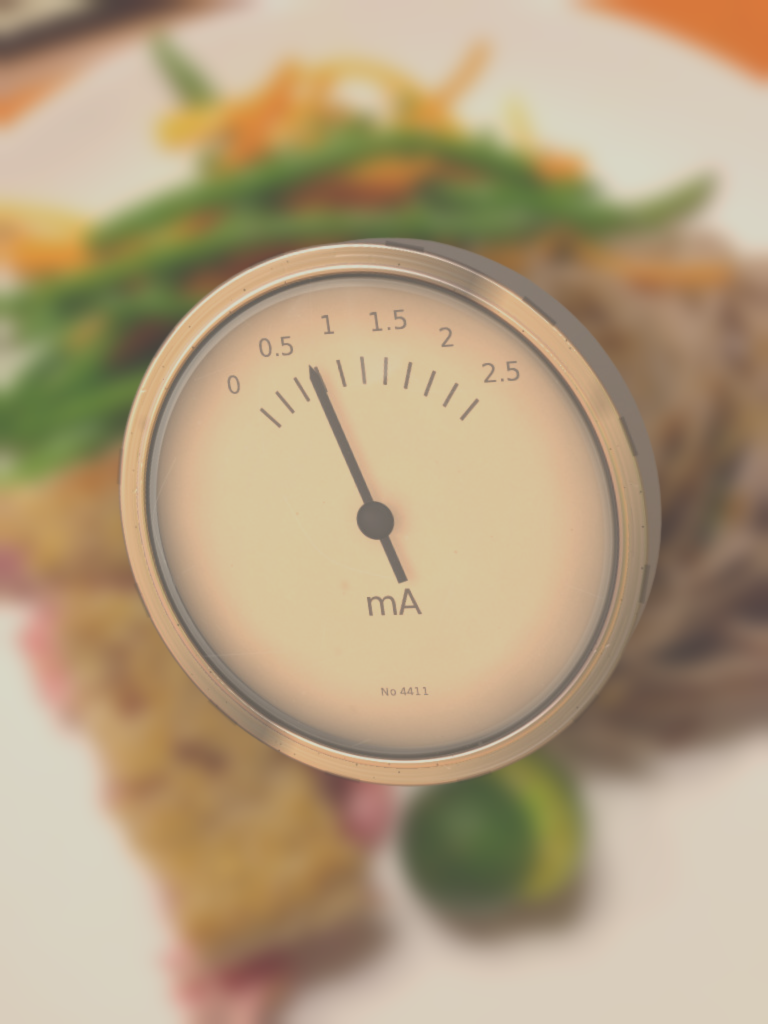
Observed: 0.75 mA
